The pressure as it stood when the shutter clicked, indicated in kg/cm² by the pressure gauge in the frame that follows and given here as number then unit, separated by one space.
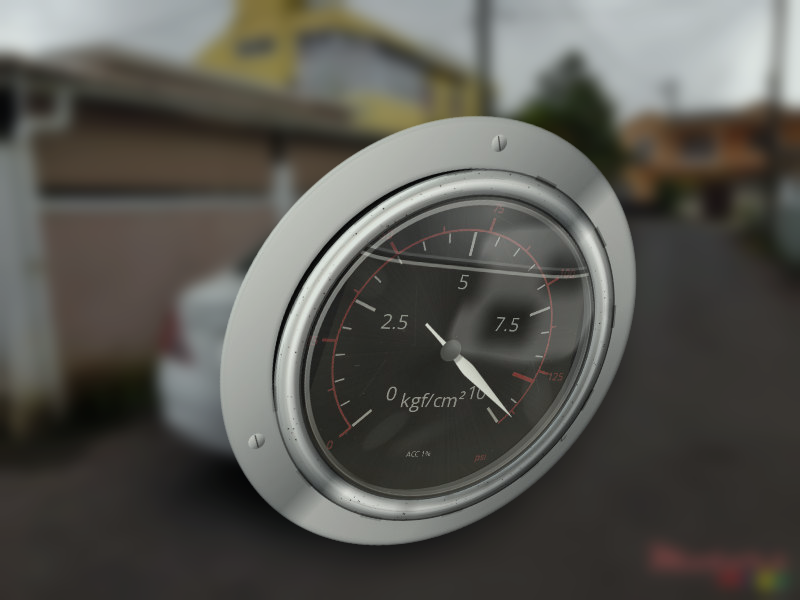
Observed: 9.75 kg/cm²
